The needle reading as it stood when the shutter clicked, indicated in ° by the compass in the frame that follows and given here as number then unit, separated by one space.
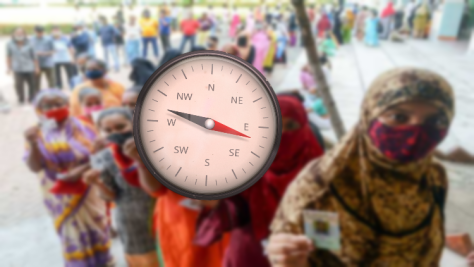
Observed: 105 °
